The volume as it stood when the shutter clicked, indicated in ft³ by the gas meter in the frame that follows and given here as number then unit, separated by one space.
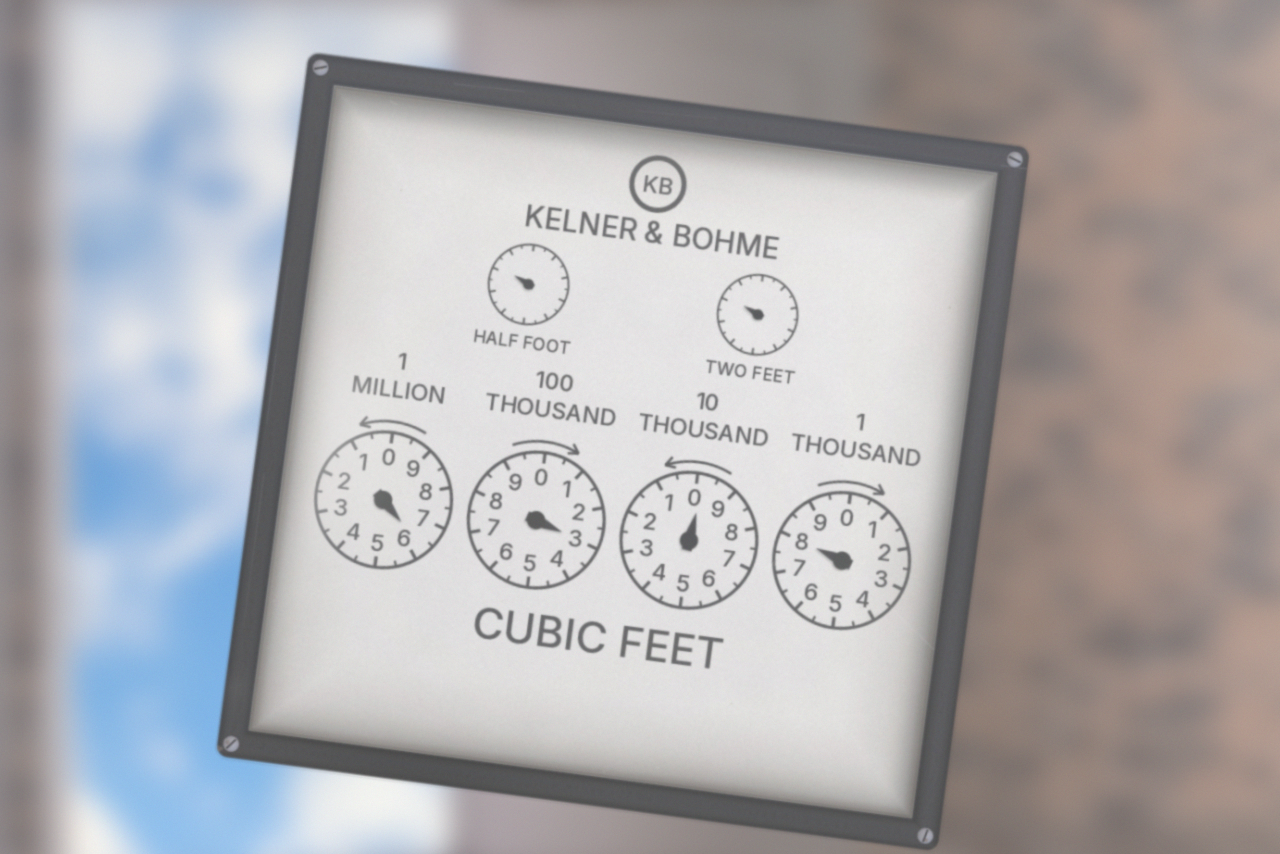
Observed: 629800 ft³
